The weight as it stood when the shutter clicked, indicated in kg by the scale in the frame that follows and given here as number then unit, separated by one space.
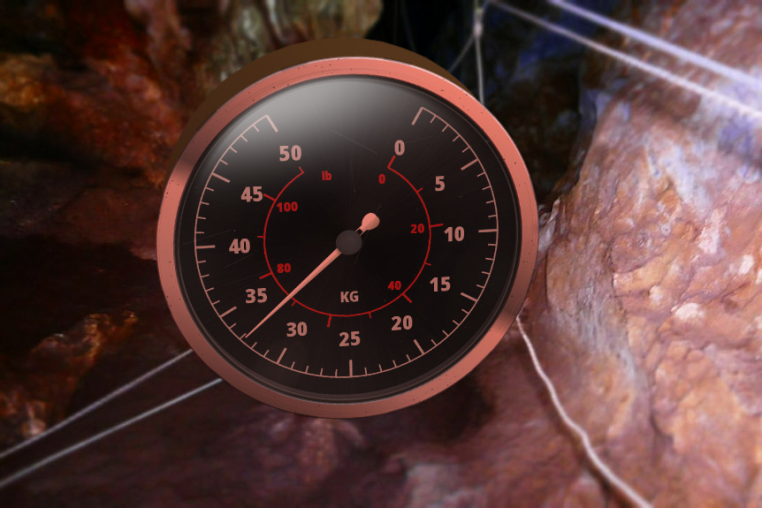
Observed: 33 kg
